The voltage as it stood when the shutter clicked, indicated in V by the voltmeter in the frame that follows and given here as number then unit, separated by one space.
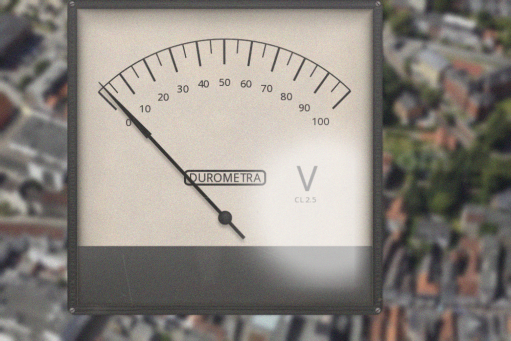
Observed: 2.5 V
